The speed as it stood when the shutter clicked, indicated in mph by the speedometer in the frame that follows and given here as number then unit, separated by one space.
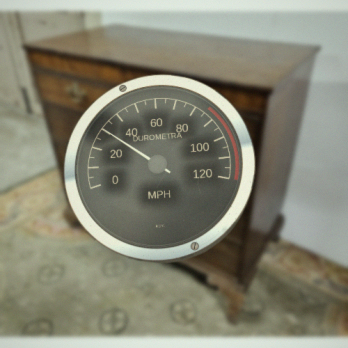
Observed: 30 mph
